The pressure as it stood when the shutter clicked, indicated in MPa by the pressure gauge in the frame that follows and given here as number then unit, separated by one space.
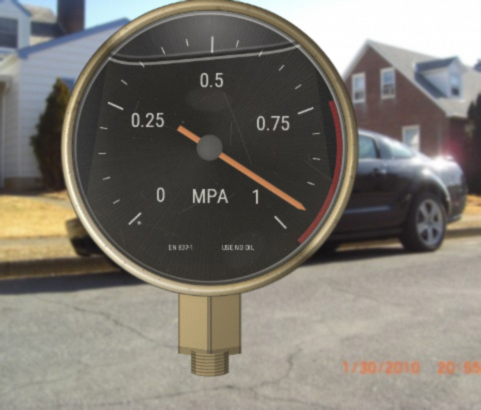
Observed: 0.95 MPa
